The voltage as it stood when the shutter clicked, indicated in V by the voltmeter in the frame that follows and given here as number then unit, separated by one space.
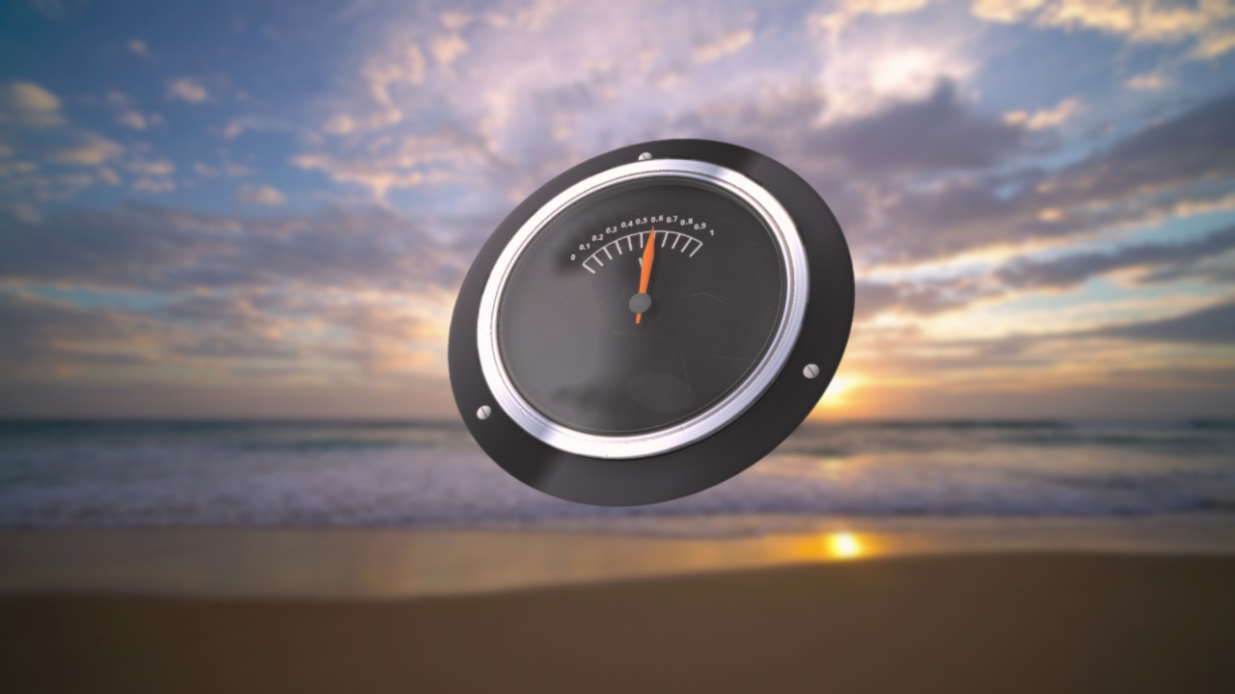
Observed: 0.6 V
